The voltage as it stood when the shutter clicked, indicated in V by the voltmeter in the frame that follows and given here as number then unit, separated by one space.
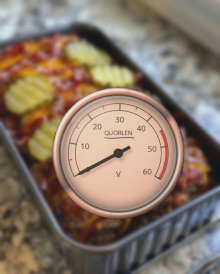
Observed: 0 V
